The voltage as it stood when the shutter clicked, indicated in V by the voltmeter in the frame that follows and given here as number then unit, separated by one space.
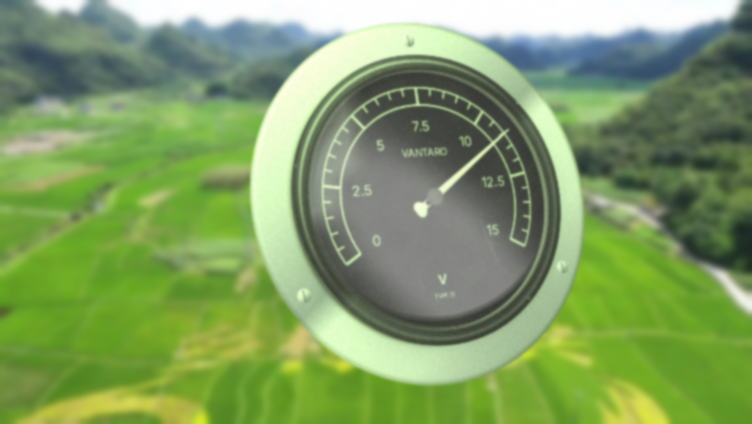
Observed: 11 V
